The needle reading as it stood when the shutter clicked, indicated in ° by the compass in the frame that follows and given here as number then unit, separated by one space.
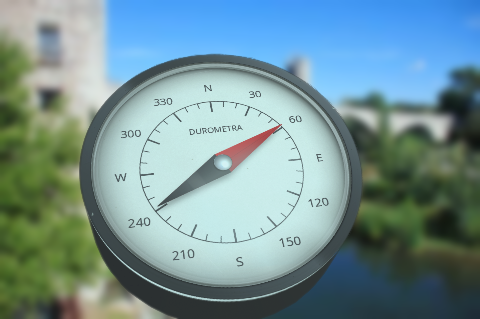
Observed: 60 °
